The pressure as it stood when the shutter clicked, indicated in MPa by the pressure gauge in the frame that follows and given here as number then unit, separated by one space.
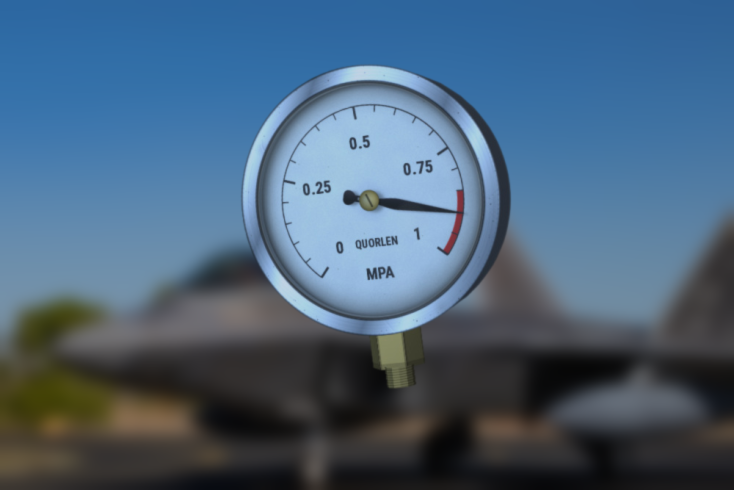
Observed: 0.9 MPa
